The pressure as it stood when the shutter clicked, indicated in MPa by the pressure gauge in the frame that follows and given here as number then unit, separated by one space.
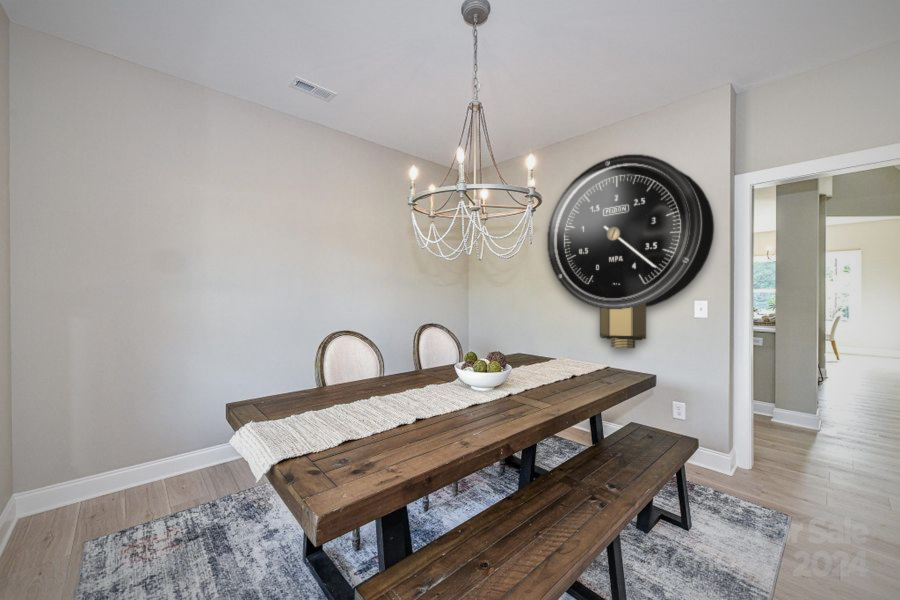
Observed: 3.75 MPa
